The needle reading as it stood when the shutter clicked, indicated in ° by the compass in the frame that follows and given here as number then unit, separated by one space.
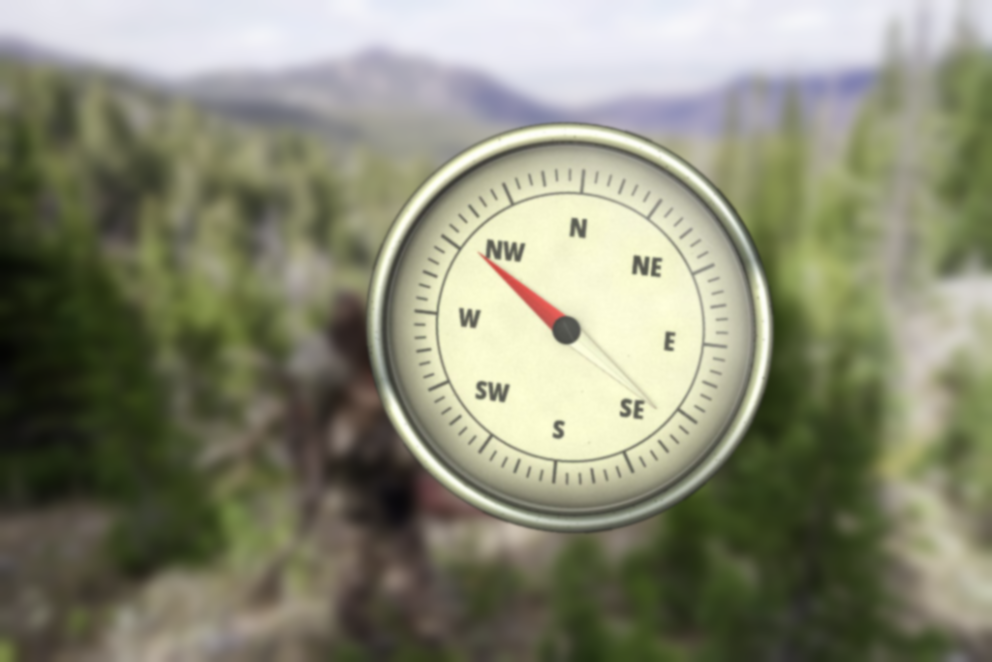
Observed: 305 °
